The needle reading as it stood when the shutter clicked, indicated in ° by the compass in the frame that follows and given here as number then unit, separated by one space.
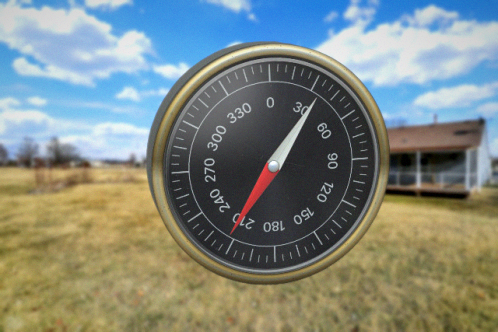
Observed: 215 °
